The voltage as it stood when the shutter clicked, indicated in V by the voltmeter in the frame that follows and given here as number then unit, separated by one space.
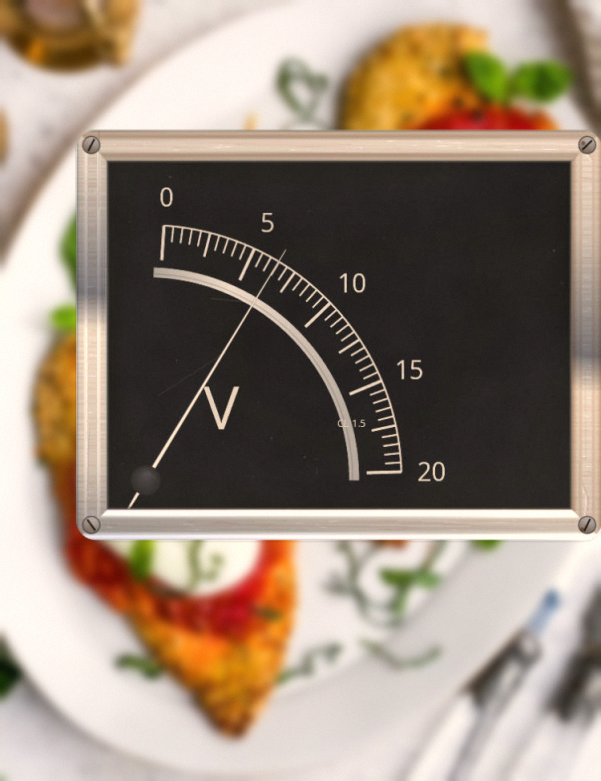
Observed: 6.5 V
